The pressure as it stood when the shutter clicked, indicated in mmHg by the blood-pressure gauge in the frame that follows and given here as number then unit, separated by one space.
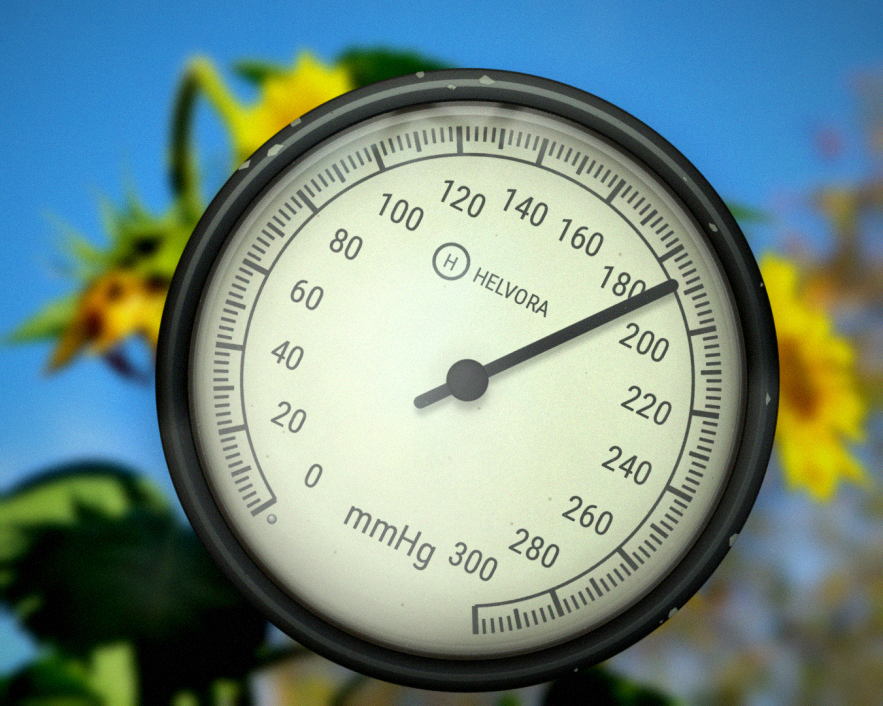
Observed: 187 mmHg
